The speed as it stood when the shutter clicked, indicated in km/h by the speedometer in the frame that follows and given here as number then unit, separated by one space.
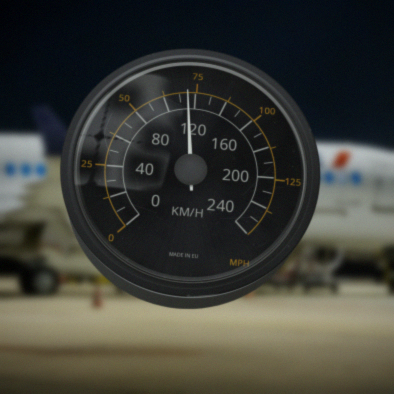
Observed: 115 km/h
